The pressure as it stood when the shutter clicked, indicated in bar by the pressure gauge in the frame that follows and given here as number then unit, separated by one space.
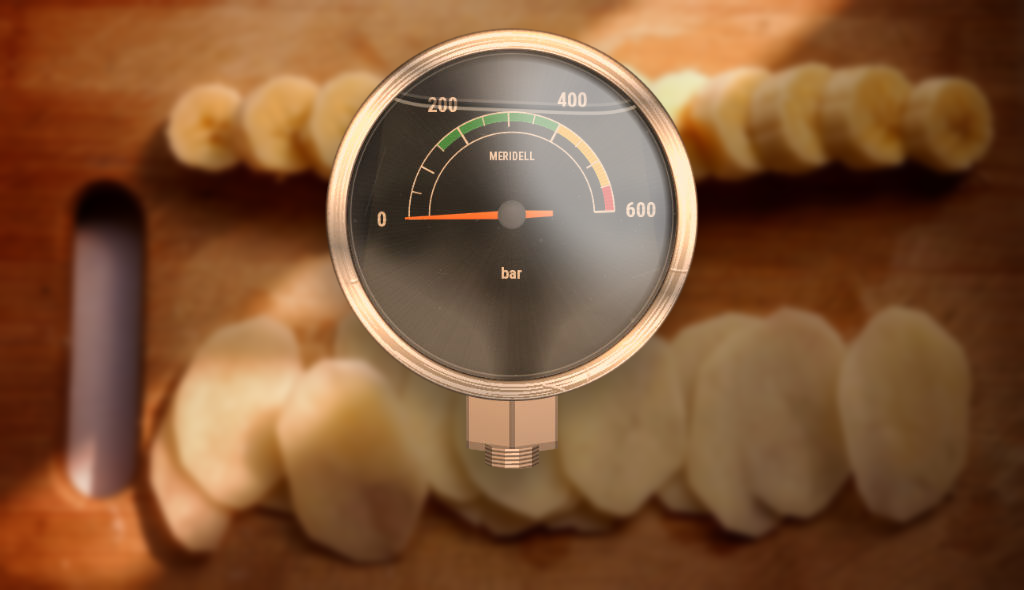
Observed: 0 bar
